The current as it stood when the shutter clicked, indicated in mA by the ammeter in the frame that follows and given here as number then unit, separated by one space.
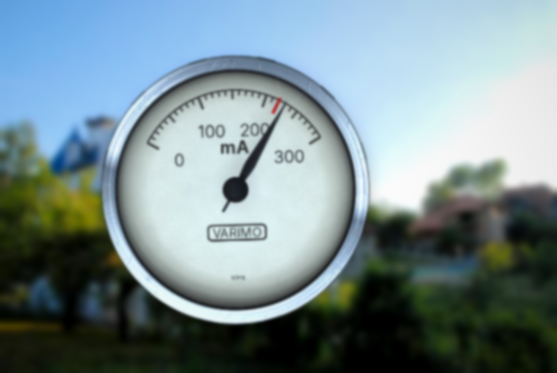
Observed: 230 mA
